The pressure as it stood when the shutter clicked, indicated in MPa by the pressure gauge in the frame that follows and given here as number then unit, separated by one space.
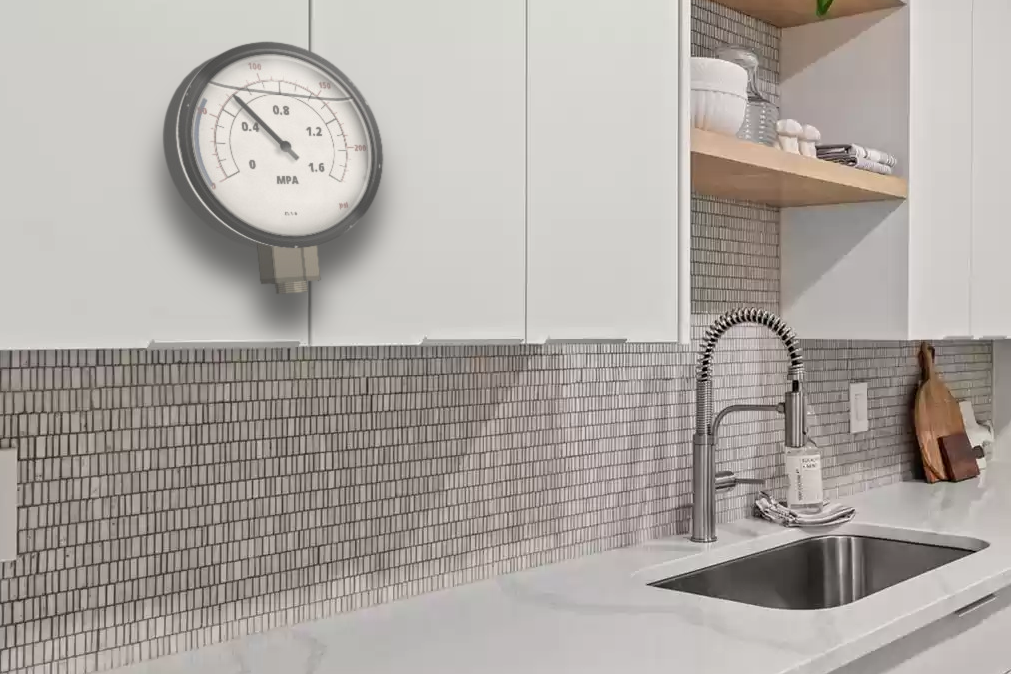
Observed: 0.5 MPa
